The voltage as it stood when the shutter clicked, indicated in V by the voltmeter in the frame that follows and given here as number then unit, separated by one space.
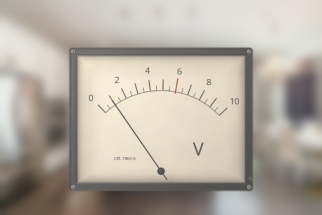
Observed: 1 V
